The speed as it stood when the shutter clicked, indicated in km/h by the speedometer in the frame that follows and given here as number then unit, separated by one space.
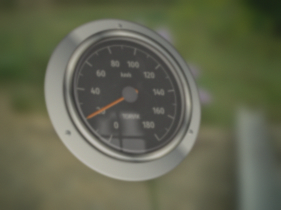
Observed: 20 km/h
